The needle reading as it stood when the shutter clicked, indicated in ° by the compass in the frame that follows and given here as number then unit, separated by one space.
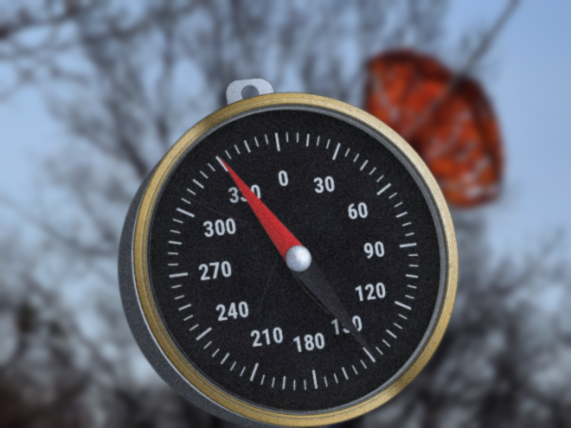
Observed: 330 °
